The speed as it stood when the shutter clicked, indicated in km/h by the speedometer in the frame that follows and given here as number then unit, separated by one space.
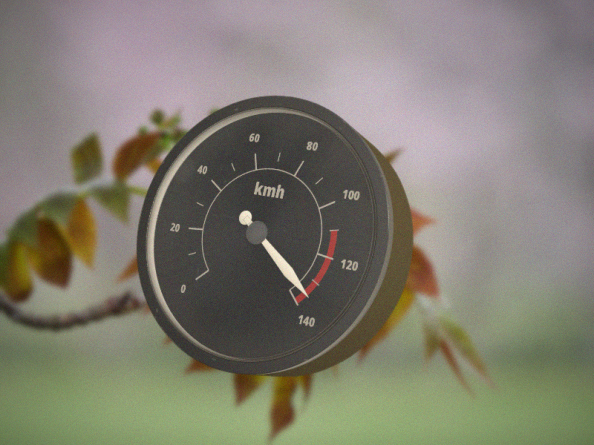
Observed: 135 km/h
